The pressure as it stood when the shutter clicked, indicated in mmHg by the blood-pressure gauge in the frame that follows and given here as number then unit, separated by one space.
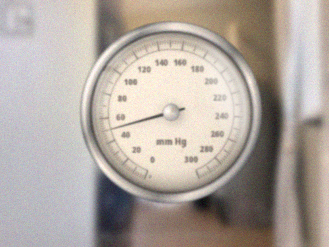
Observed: 50 mmHg
